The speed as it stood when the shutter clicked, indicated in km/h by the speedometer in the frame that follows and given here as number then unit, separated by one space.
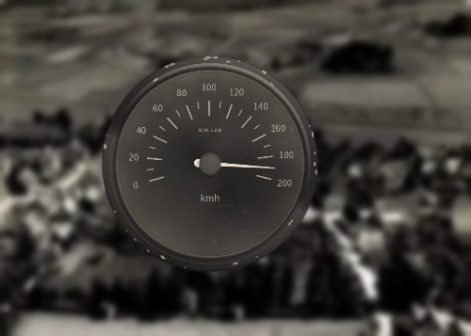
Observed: 190 km/h
